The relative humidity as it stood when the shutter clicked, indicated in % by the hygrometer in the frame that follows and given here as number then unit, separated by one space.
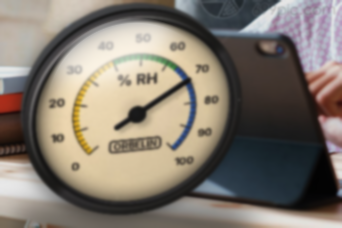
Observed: 70 %
